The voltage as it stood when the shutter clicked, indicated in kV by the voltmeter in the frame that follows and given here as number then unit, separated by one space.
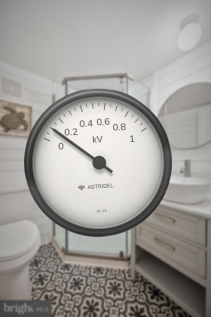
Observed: 0.1 kV
